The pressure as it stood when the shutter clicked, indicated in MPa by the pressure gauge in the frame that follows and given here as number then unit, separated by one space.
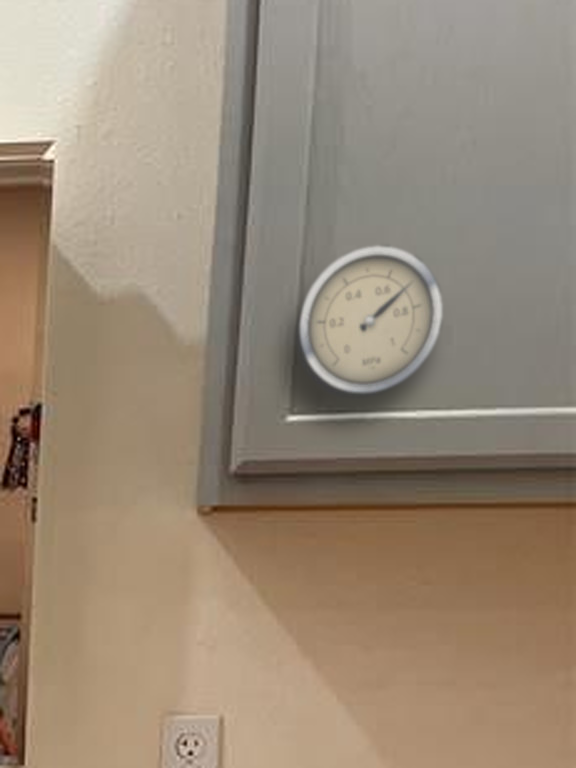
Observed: 0.7 MPa
